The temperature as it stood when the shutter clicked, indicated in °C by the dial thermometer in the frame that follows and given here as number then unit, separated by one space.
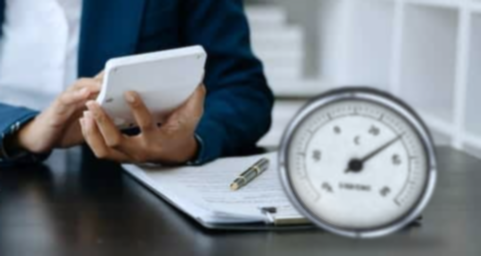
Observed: 30 °C
